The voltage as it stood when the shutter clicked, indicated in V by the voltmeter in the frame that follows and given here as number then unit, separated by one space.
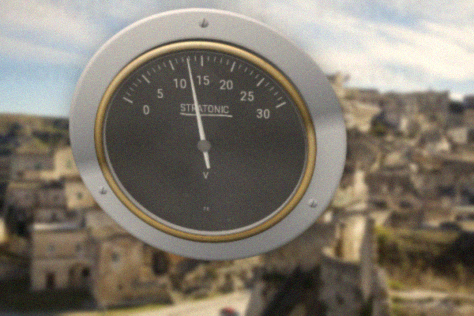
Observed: 13 V
